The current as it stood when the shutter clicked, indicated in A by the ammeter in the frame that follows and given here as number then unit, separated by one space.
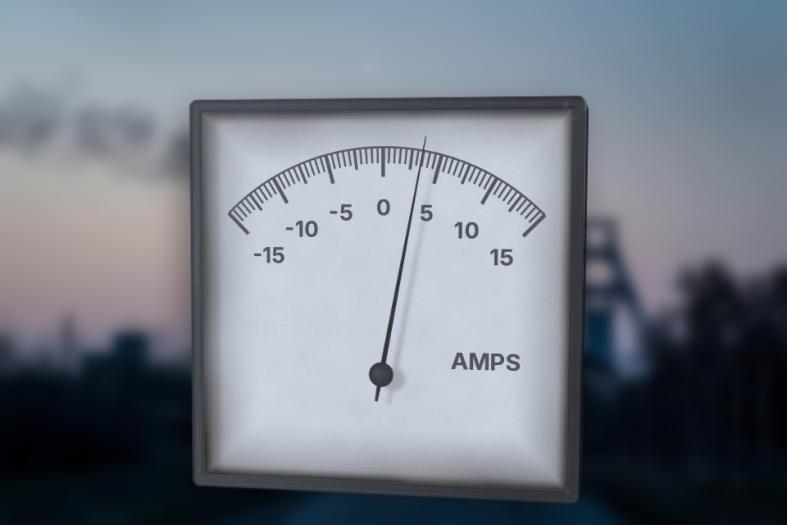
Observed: 3.5 A
